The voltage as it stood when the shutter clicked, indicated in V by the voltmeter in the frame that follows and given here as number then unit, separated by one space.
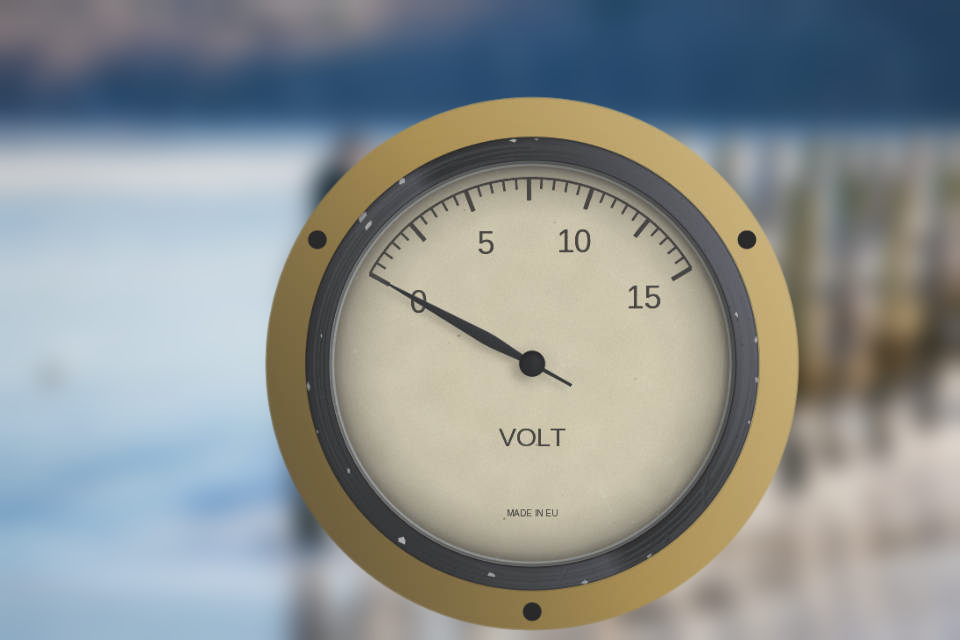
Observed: 0 V
